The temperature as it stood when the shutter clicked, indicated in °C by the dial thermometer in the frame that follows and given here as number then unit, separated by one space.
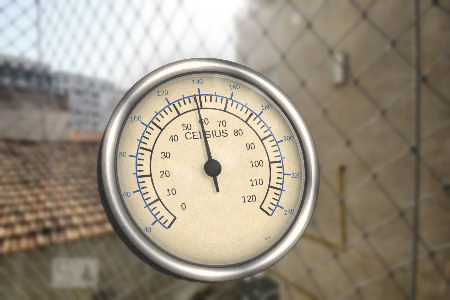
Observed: 58 °C
